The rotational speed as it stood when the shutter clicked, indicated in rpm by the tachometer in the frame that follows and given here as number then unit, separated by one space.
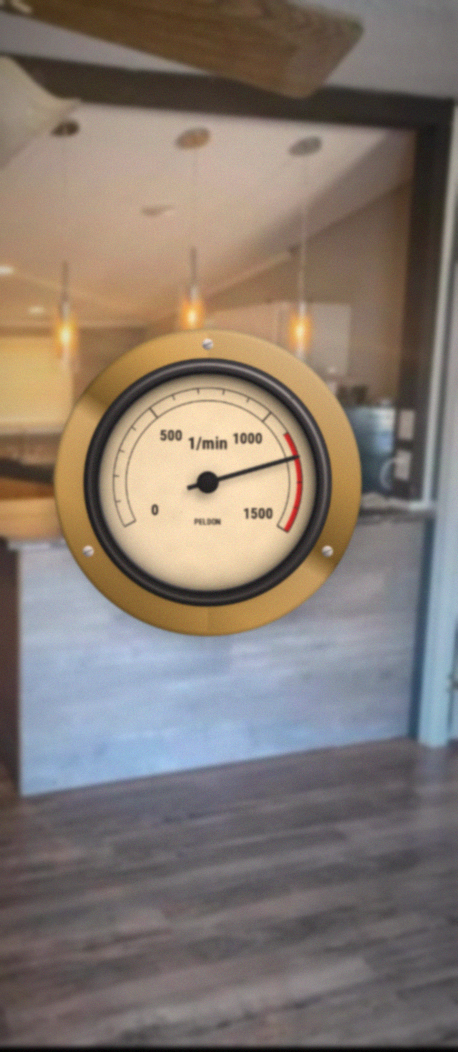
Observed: 1200 rpm
